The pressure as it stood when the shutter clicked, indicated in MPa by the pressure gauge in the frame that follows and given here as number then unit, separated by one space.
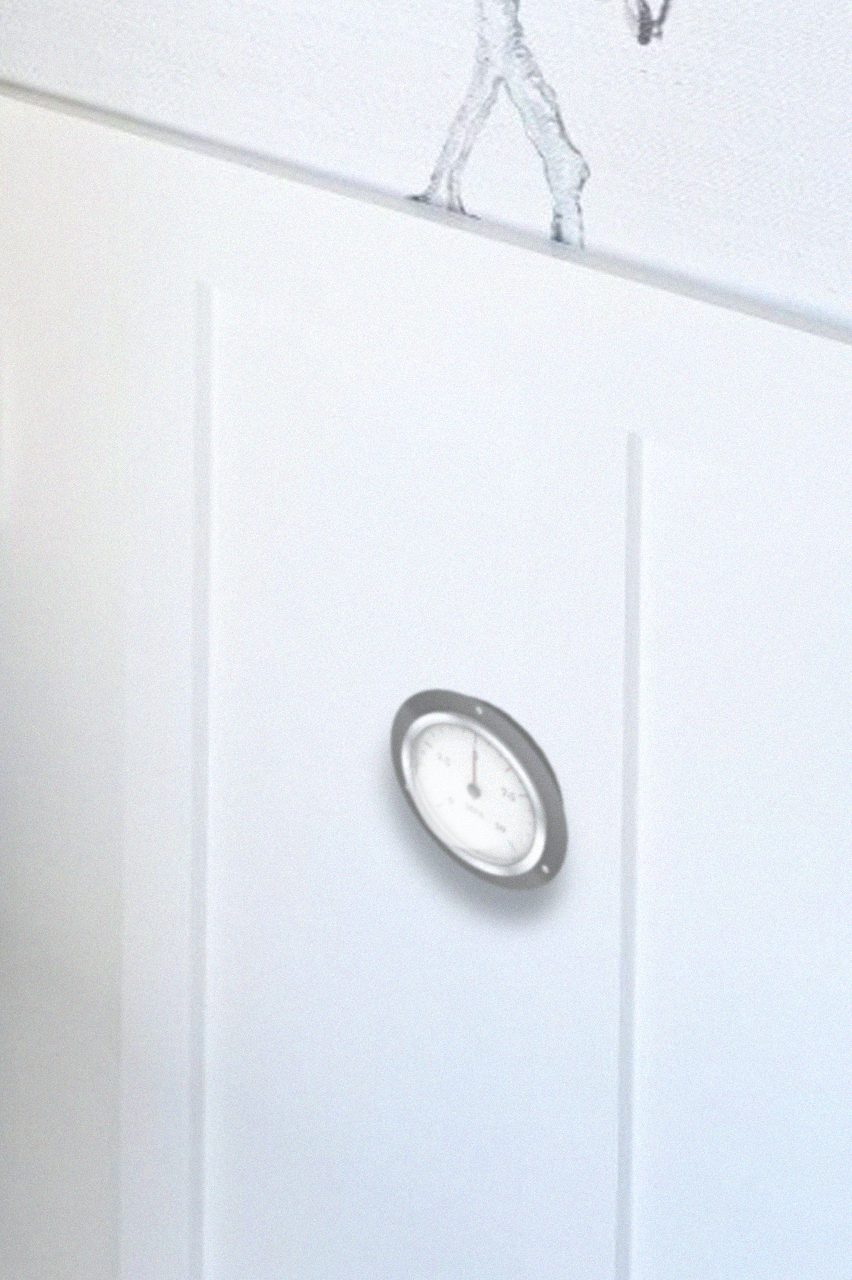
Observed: 5 MPa
